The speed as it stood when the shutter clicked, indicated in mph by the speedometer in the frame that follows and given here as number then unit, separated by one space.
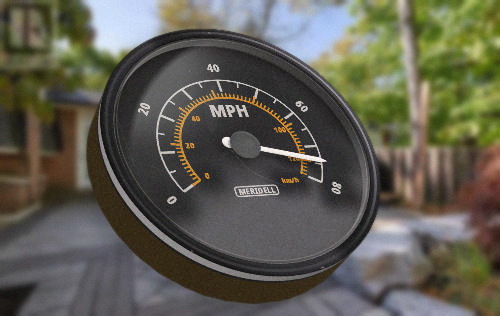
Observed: 75 mph
